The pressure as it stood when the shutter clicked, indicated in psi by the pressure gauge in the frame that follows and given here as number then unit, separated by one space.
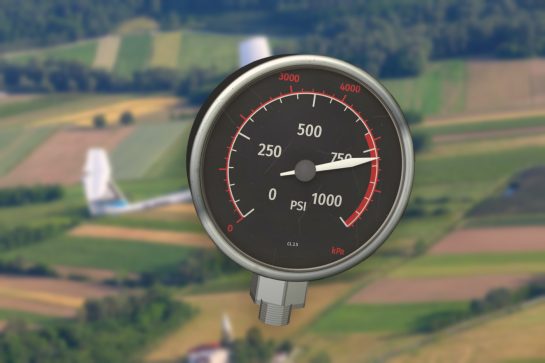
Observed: 775 psi
